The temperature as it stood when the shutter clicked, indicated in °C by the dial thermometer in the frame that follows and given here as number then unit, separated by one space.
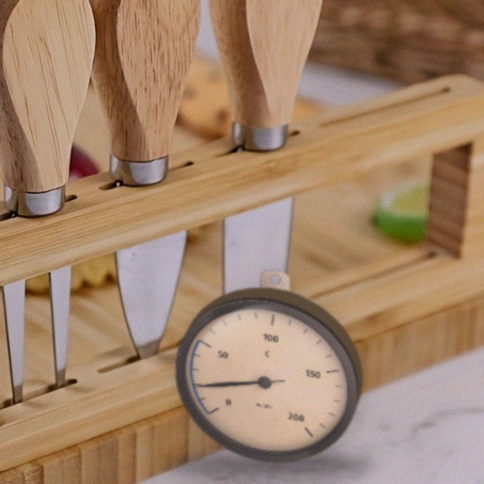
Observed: 20 °C
